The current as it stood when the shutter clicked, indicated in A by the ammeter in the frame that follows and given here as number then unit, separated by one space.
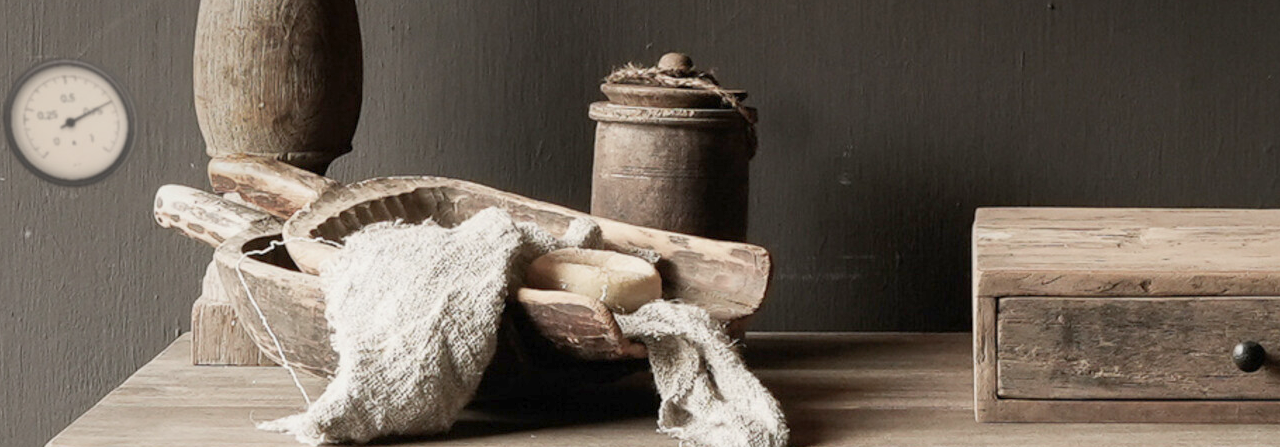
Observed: 0.75 A
